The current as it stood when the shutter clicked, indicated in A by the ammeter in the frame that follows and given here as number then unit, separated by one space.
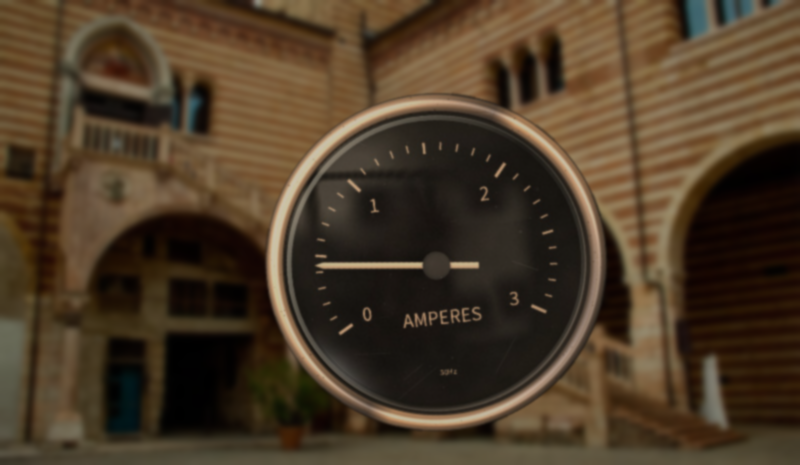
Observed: 0.45 A
